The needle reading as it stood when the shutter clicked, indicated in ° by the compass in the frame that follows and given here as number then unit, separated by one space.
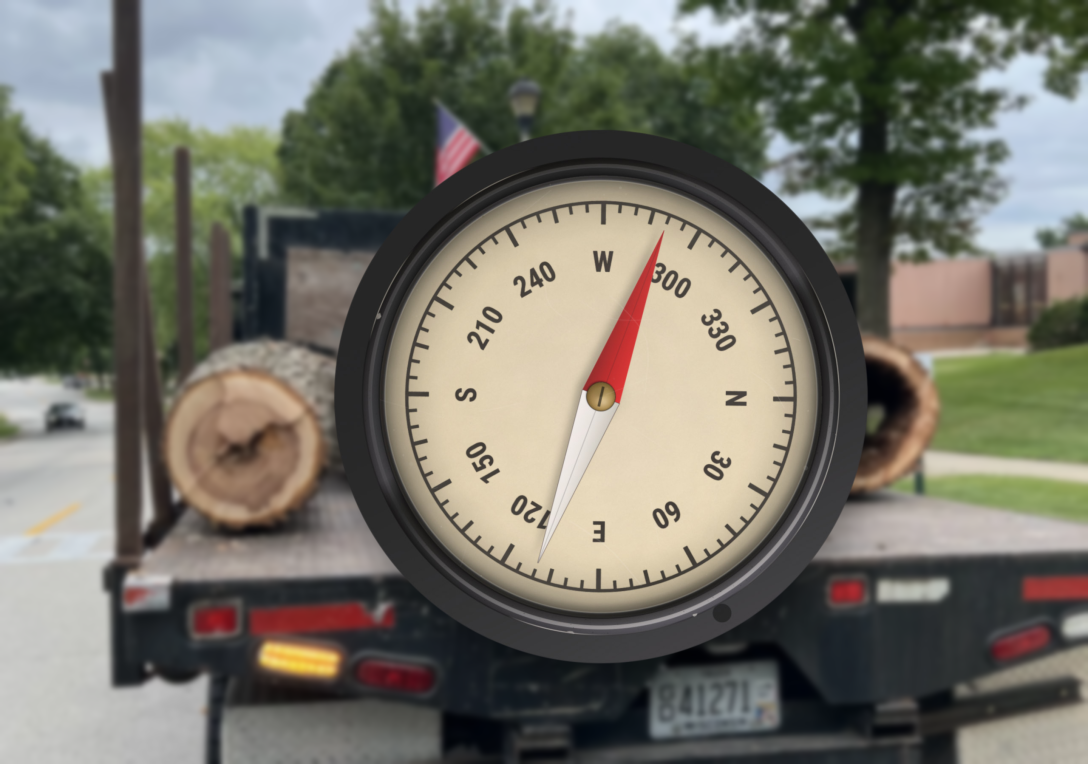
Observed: 290 °
